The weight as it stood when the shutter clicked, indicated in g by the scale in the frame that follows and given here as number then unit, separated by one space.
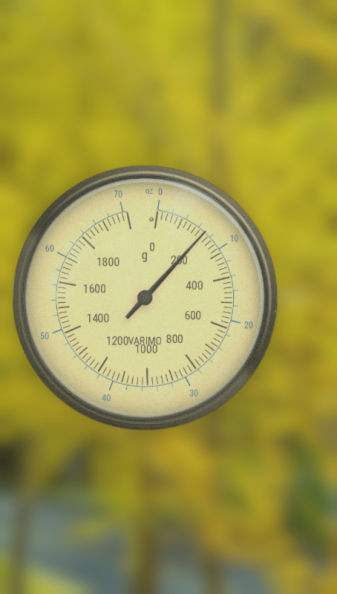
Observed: 200 g
